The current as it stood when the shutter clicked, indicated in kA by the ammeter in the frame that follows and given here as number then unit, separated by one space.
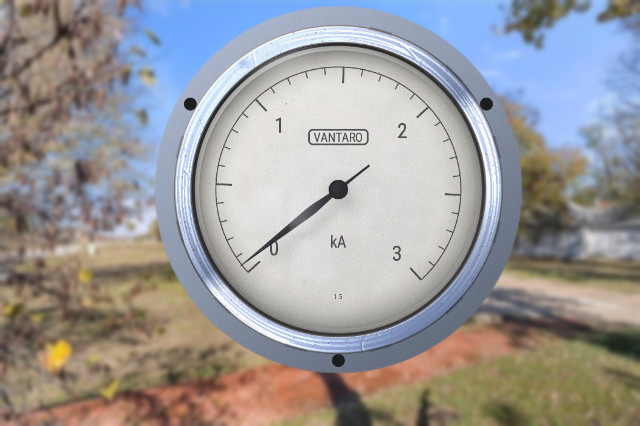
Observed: 0.05 kA
